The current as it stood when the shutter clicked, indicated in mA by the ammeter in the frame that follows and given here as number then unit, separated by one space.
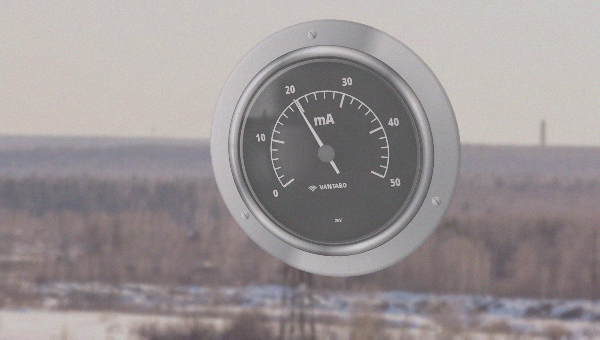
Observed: 20 mA
